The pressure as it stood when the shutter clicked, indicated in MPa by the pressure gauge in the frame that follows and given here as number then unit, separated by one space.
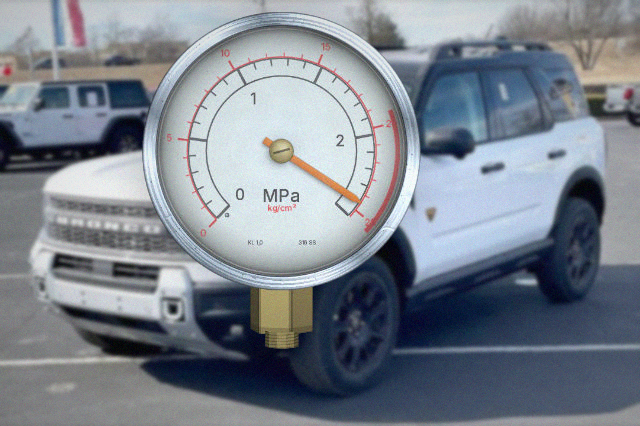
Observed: 2.4 MPa
